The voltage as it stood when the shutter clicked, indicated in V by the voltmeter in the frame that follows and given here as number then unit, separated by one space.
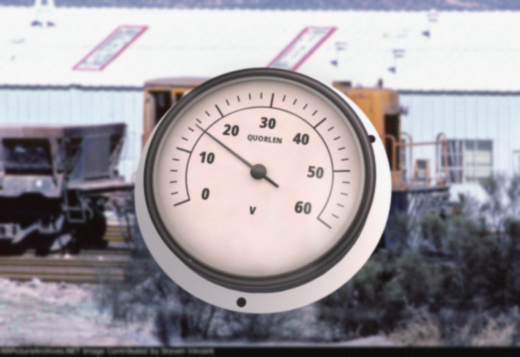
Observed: 15 V
